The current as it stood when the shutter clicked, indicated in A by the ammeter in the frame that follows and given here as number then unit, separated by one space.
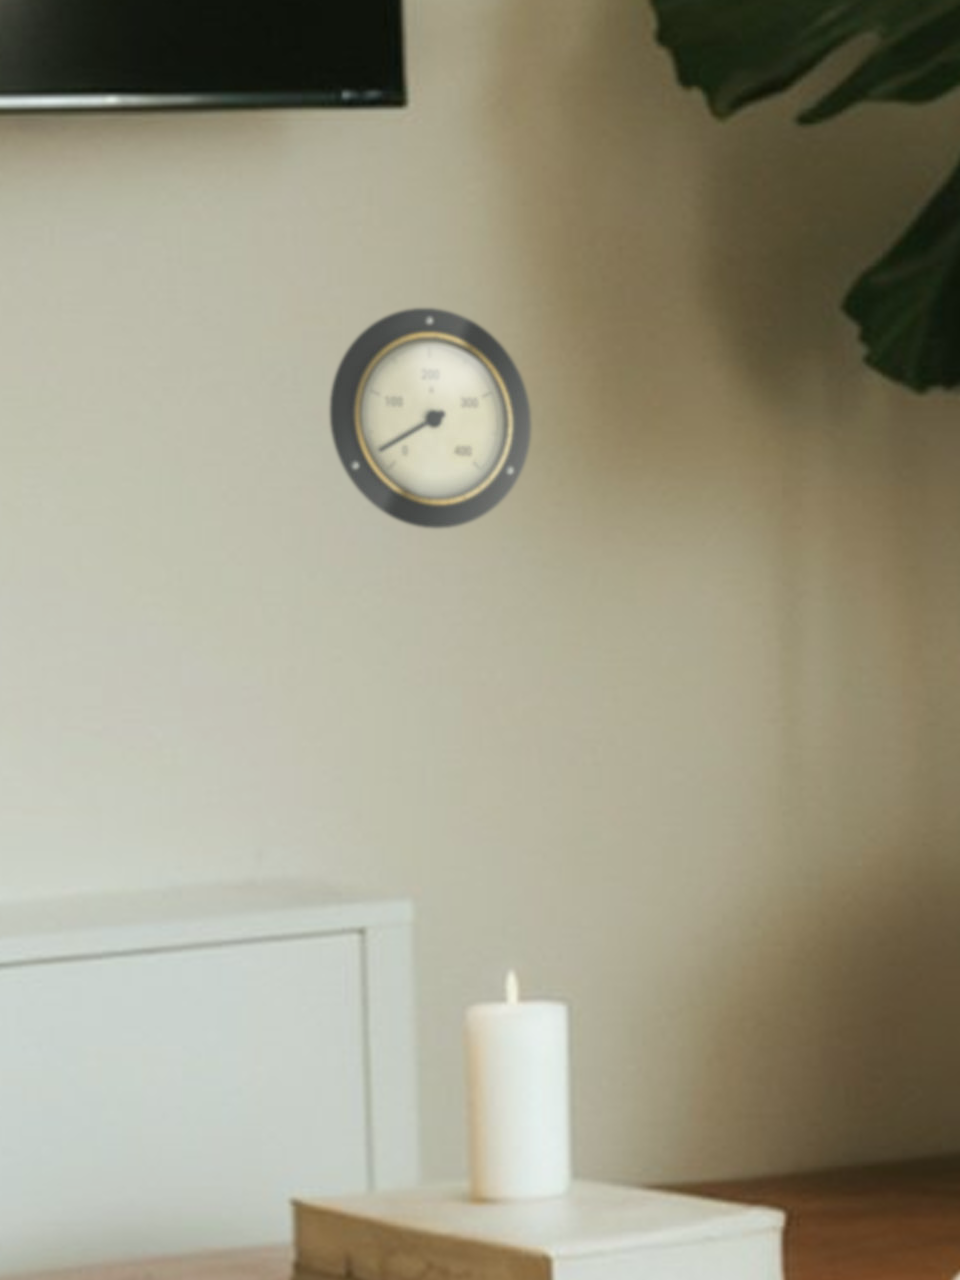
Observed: 25 A
